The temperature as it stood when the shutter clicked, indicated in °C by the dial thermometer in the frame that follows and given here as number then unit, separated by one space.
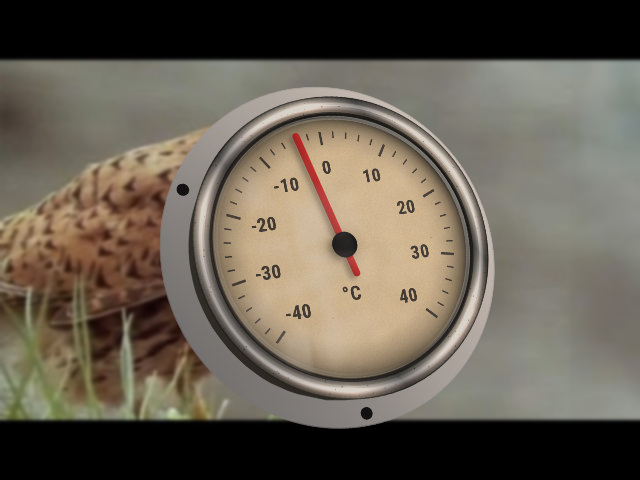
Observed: -4 °C
